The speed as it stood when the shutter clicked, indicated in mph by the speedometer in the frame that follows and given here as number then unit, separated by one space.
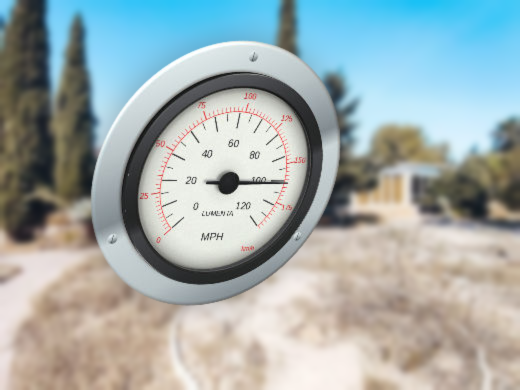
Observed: 100 mph
